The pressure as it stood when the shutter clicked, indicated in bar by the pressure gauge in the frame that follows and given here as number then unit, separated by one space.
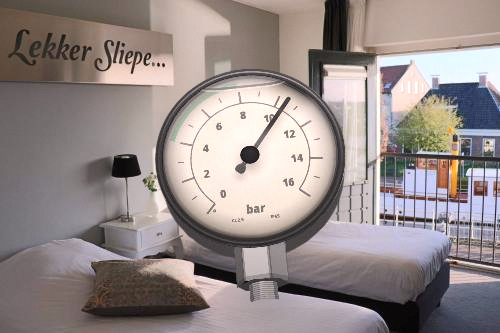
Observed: 10.5 bar
